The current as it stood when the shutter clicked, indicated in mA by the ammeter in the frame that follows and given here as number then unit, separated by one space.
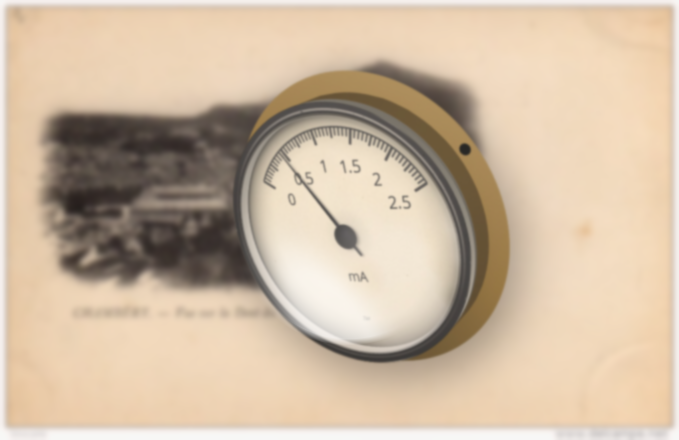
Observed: 0.5 mA
